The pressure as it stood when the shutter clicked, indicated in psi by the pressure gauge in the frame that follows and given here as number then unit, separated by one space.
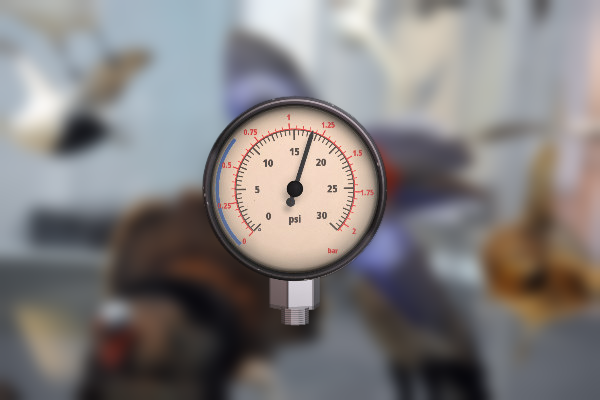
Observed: 17 psi
